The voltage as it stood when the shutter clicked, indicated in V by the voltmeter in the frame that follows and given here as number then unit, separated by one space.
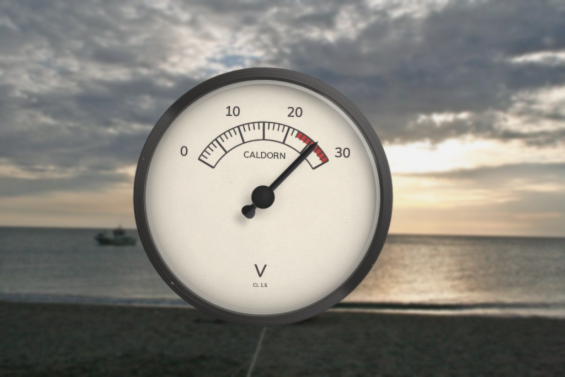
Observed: 26 V
